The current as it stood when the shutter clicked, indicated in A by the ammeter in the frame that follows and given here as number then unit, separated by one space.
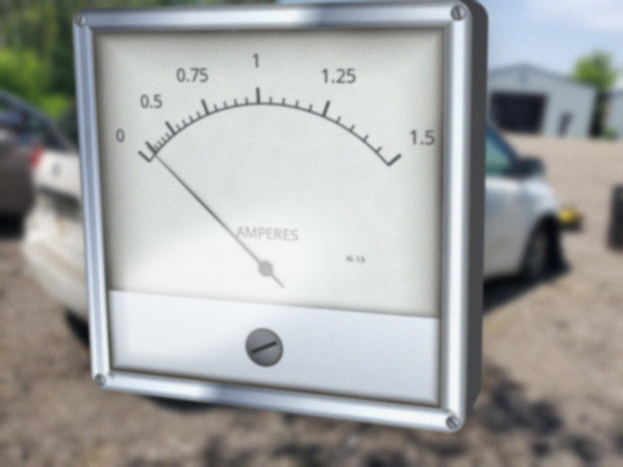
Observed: 0.25 A
